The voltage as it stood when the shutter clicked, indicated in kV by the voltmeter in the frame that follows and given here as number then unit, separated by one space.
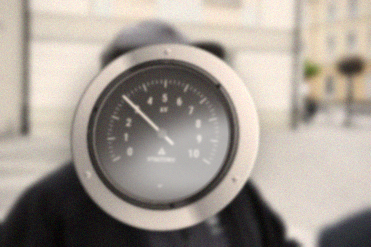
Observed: 3 kV
